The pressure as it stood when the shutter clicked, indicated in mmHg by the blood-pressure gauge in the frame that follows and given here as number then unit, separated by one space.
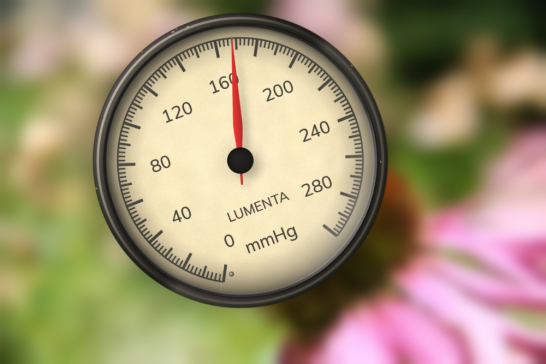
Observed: 168 mmHg
